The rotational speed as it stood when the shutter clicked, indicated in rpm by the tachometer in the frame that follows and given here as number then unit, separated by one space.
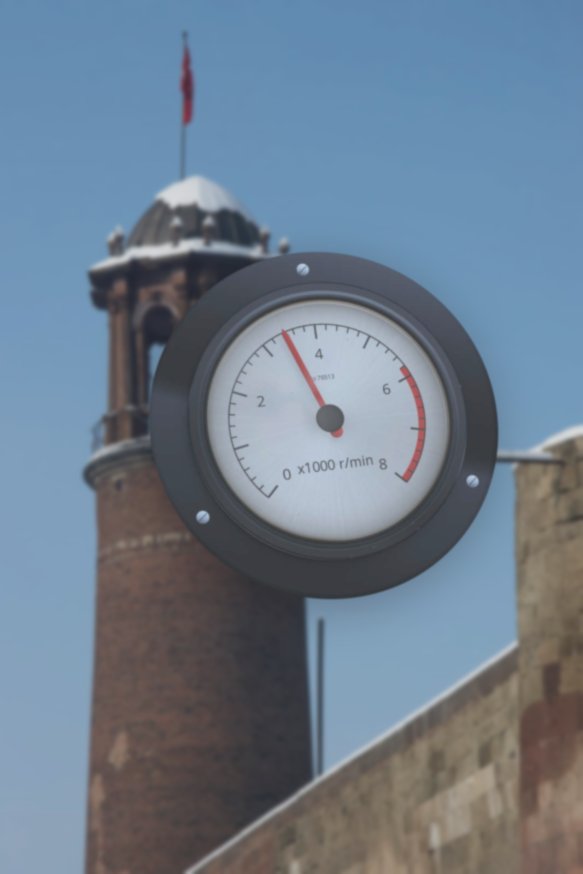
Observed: 3400 rpm
